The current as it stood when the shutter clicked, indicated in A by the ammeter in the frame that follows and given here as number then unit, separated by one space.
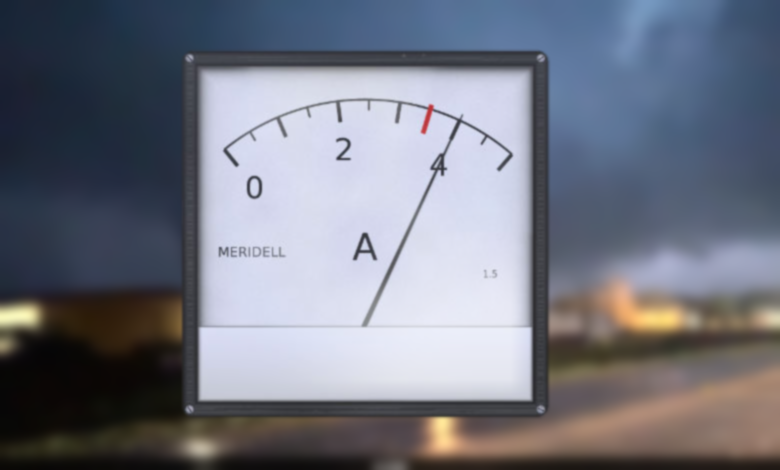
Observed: 4 A
